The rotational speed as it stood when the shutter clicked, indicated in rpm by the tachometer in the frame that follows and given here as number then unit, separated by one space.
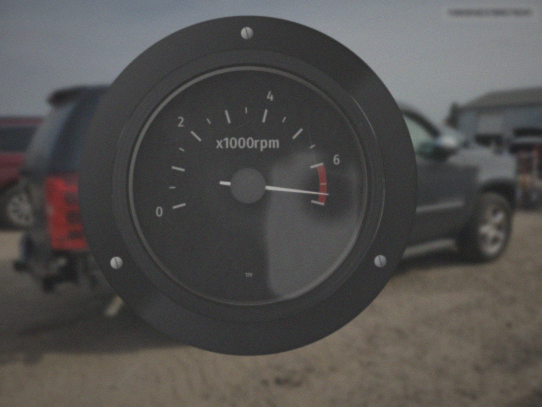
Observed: 6750 rpm
